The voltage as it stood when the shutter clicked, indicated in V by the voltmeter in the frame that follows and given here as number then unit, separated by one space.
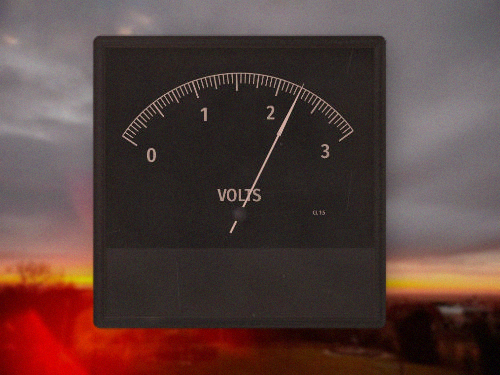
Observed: 2.25 V
